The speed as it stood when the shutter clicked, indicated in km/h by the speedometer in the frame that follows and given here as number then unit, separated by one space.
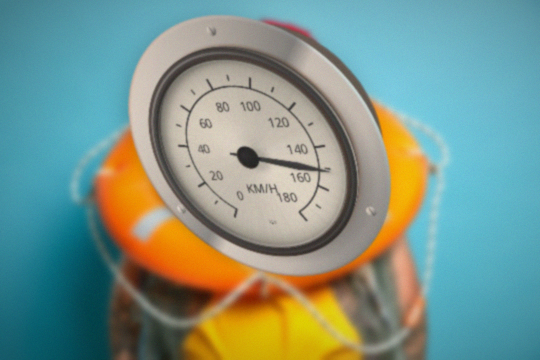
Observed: 150 km/h
